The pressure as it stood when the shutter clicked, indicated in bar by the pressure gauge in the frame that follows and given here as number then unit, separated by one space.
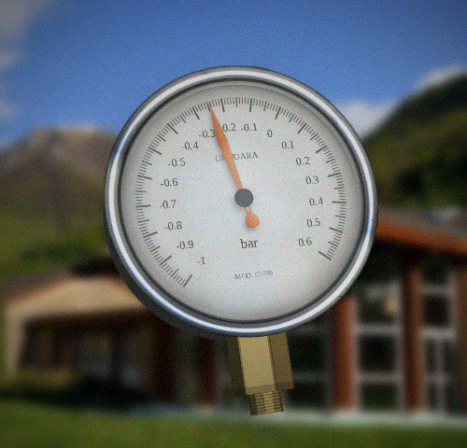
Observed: -0.25 bar
